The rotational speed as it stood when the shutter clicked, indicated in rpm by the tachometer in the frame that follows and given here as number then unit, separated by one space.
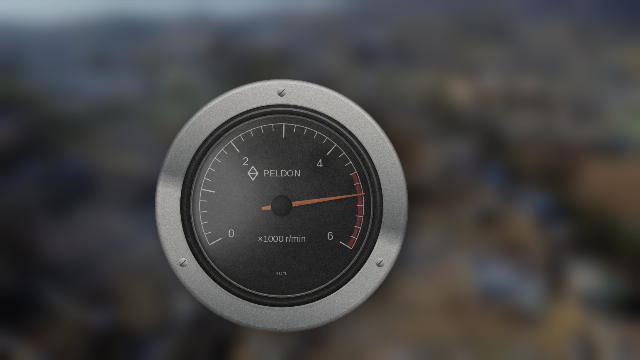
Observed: 5000 rpm
